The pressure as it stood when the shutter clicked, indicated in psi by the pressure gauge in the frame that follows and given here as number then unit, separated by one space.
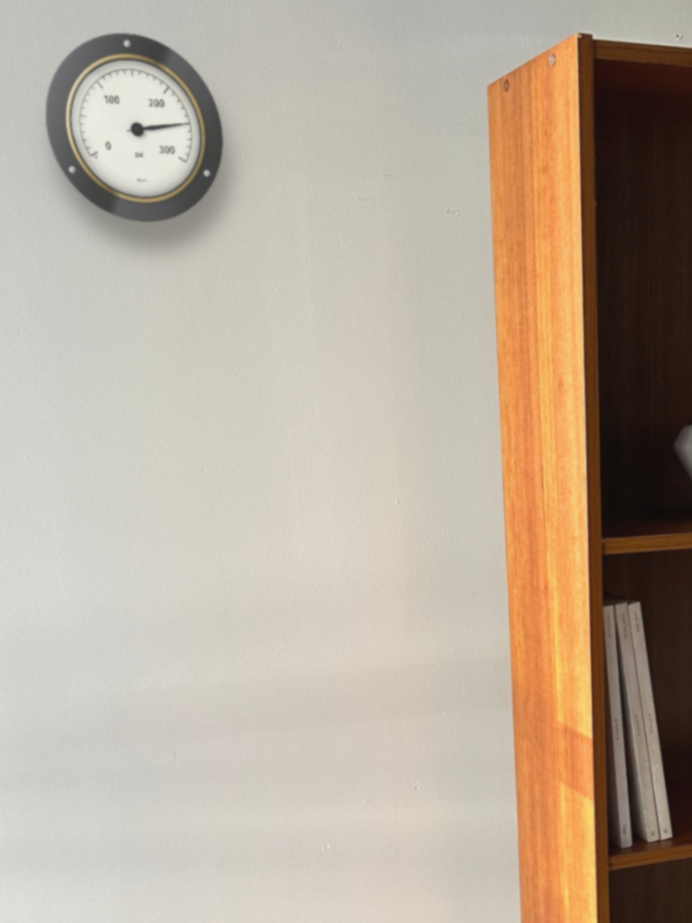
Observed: 250 psi
